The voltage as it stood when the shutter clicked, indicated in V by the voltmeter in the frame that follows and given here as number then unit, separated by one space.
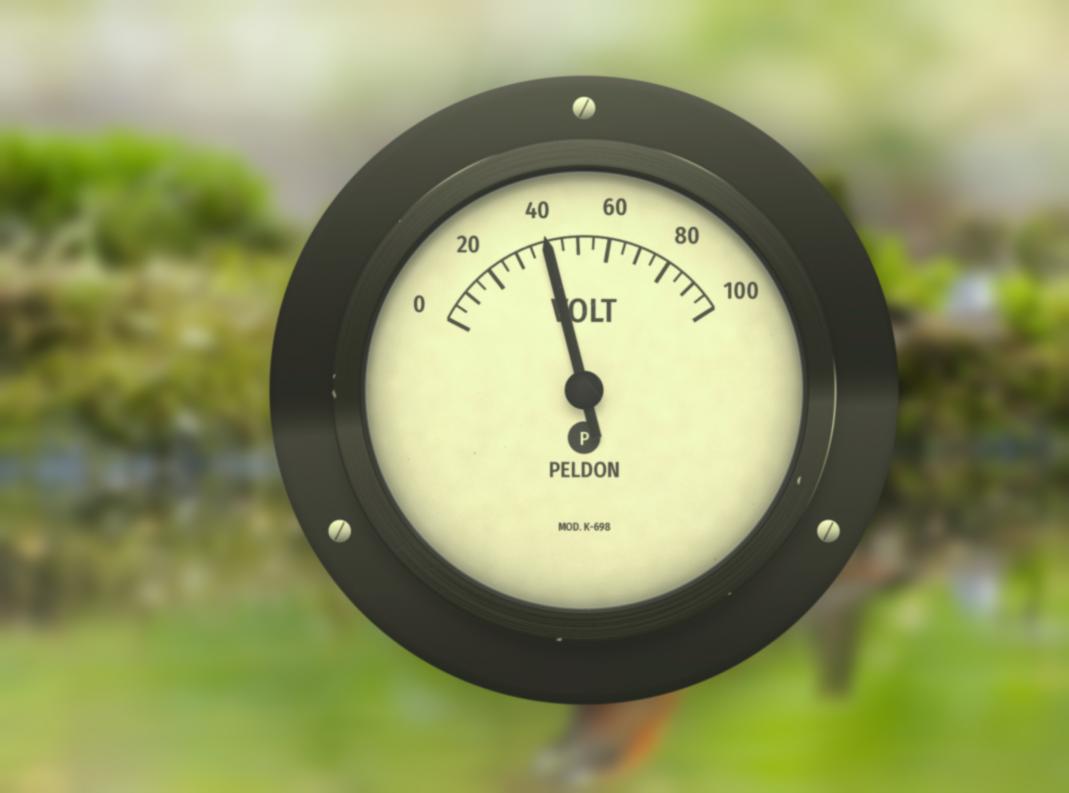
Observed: 40 V
